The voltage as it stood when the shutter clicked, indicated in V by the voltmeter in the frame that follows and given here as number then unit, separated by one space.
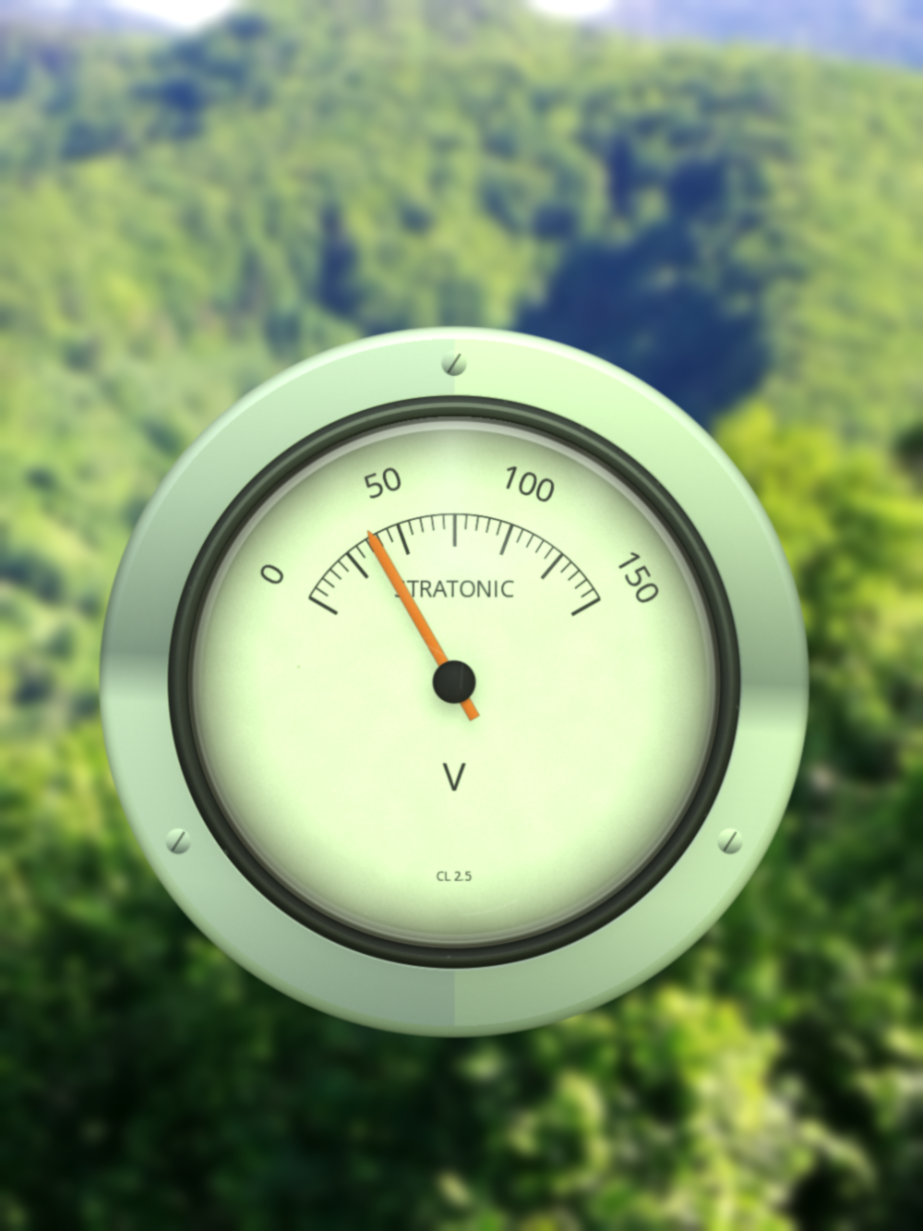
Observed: 37.5 V
